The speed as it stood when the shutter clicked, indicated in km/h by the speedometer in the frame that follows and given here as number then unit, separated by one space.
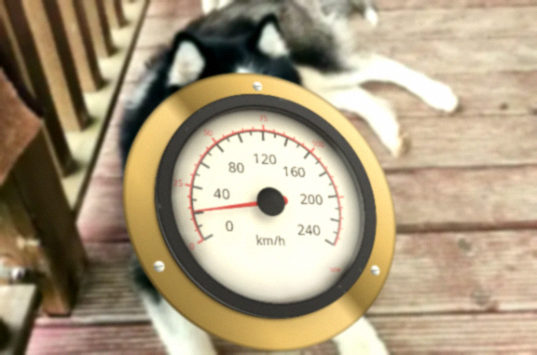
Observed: 20 km/h
